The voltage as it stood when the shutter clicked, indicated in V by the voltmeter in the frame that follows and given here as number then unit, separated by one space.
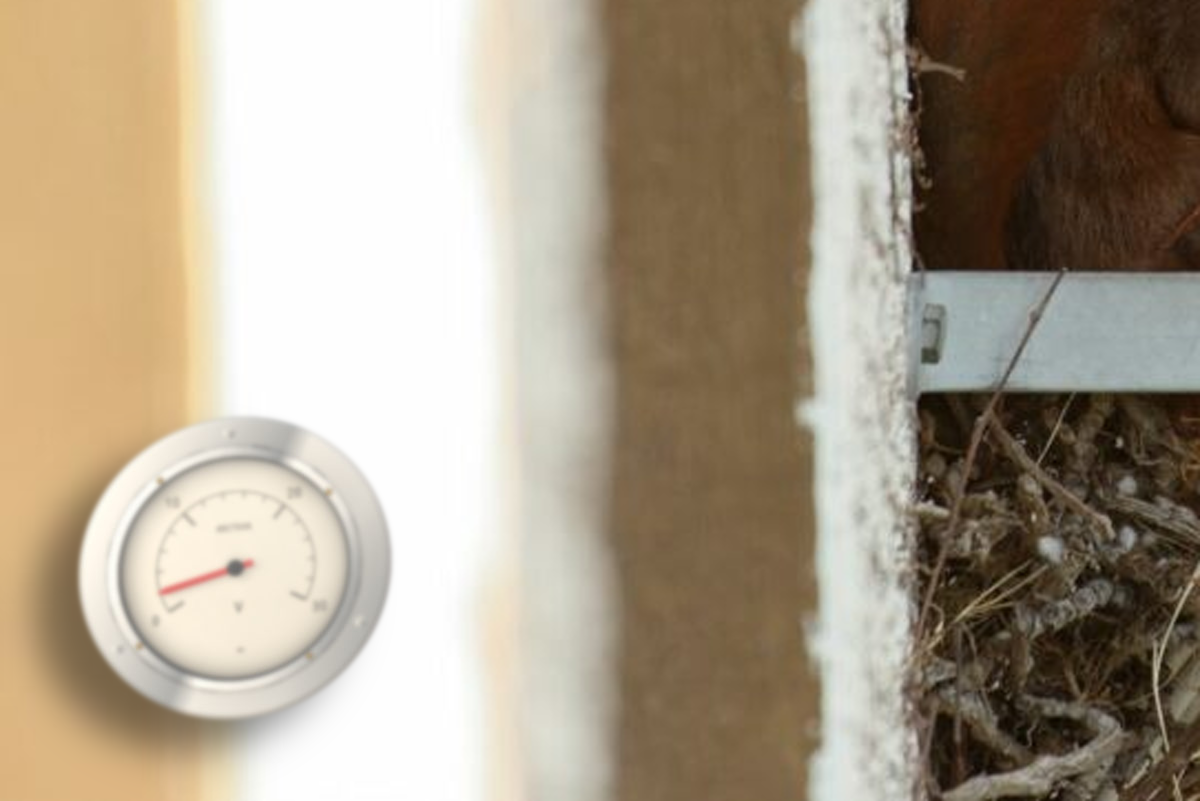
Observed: 2 V
